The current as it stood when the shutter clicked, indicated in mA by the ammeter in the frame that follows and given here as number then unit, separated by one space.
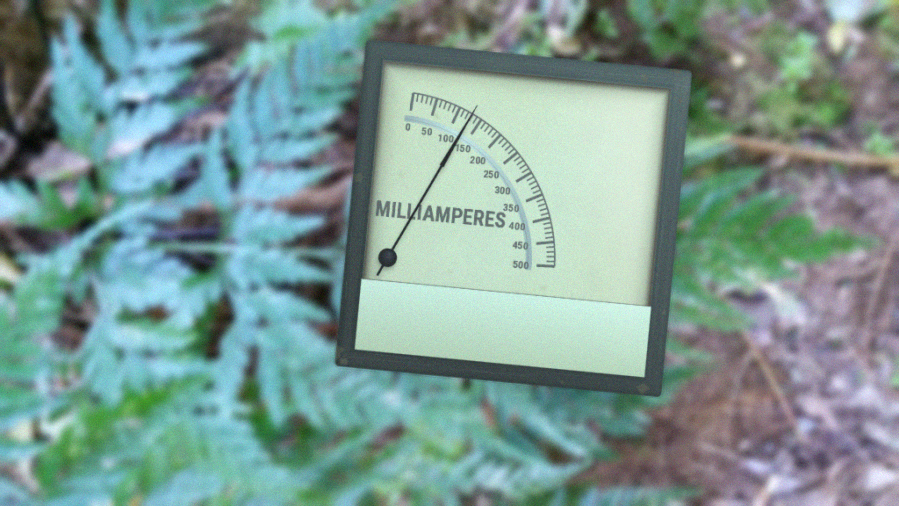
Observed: 130 mA
